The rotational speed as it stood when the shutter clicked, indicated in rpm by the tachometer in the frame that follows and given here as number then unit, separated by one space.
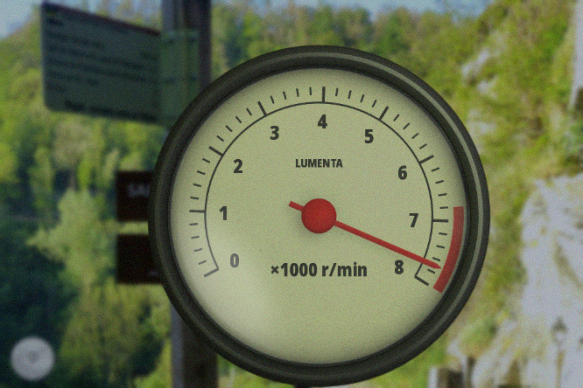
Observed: 7700 rpm
